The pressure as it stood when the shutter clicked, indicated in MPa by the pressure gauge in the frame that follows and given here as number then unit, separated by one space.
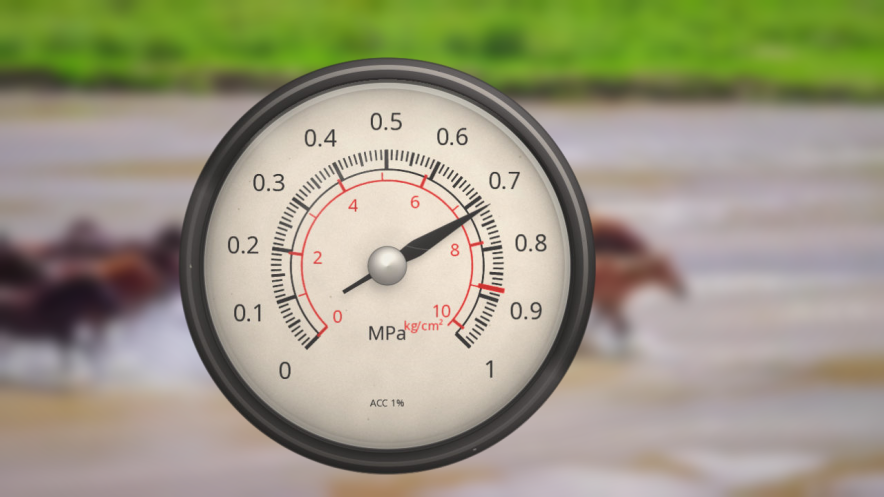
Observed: 0.72 MPa
